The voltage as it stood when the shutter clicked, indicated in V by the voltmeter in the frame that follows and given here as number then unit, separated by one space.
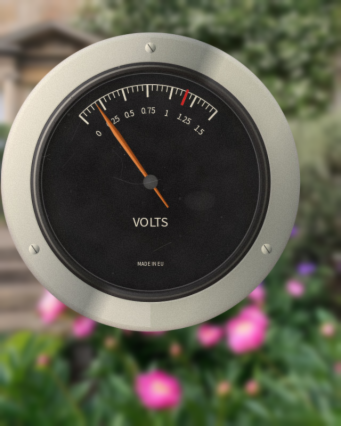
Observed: 0.2 V
